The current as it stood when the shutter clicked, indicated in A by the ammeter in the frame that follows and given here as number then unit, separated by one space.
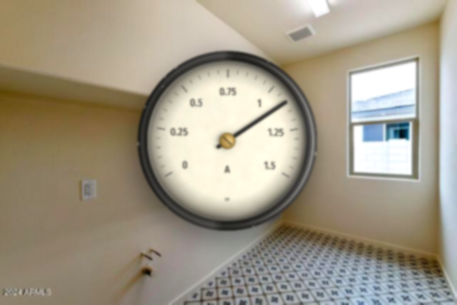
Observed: 1.1 A
